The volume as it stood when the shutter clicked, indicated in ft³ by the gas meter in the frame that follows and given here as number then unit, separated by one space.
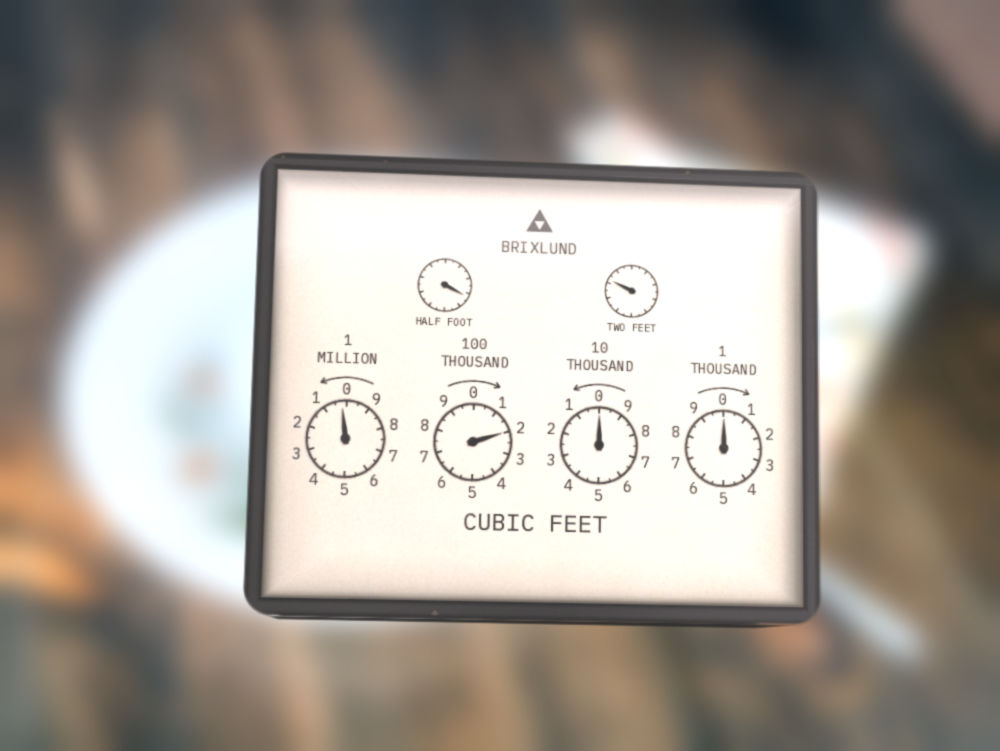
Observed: 20000 ft³
